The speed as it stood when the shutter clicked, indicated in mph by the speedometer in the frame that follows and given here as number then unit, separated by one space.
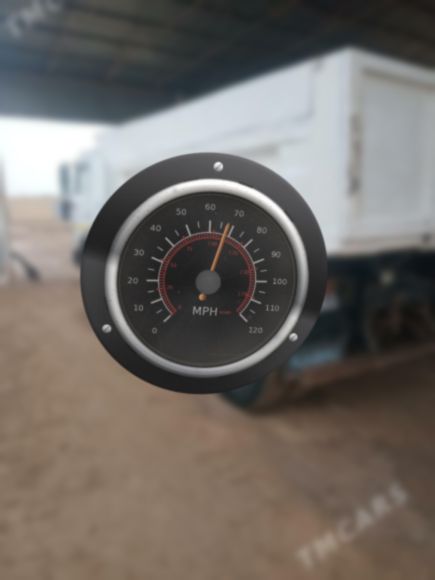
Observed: 67.5 mph
